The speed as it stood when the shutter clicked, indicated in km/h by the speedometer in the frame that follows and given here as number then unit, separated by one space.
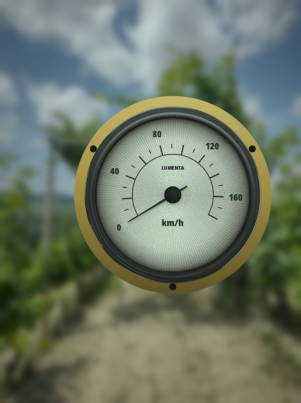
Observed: 0 km/h
